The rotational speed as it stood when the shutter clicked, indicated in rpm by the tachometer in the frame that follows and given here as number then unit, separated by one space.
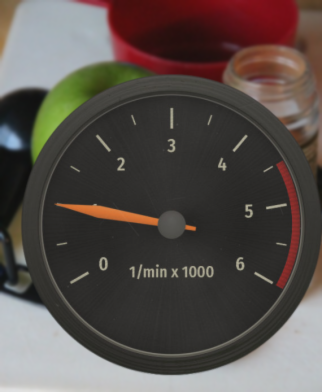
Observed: 1000 rpm
